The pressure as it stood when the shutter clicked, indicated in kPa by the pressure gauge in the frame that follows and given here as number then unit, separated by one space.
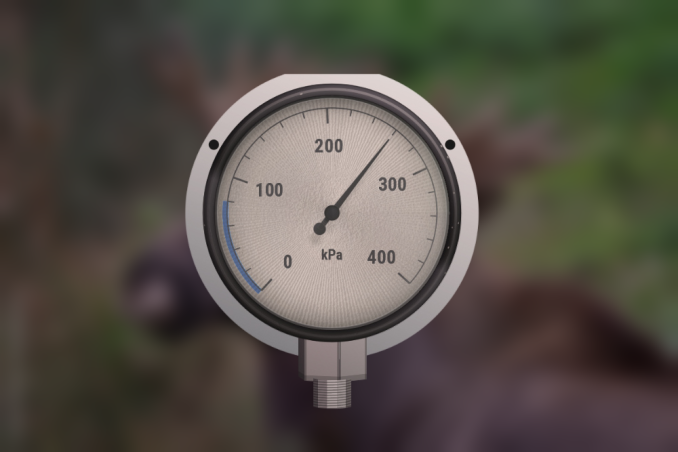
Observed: 260 kPa
